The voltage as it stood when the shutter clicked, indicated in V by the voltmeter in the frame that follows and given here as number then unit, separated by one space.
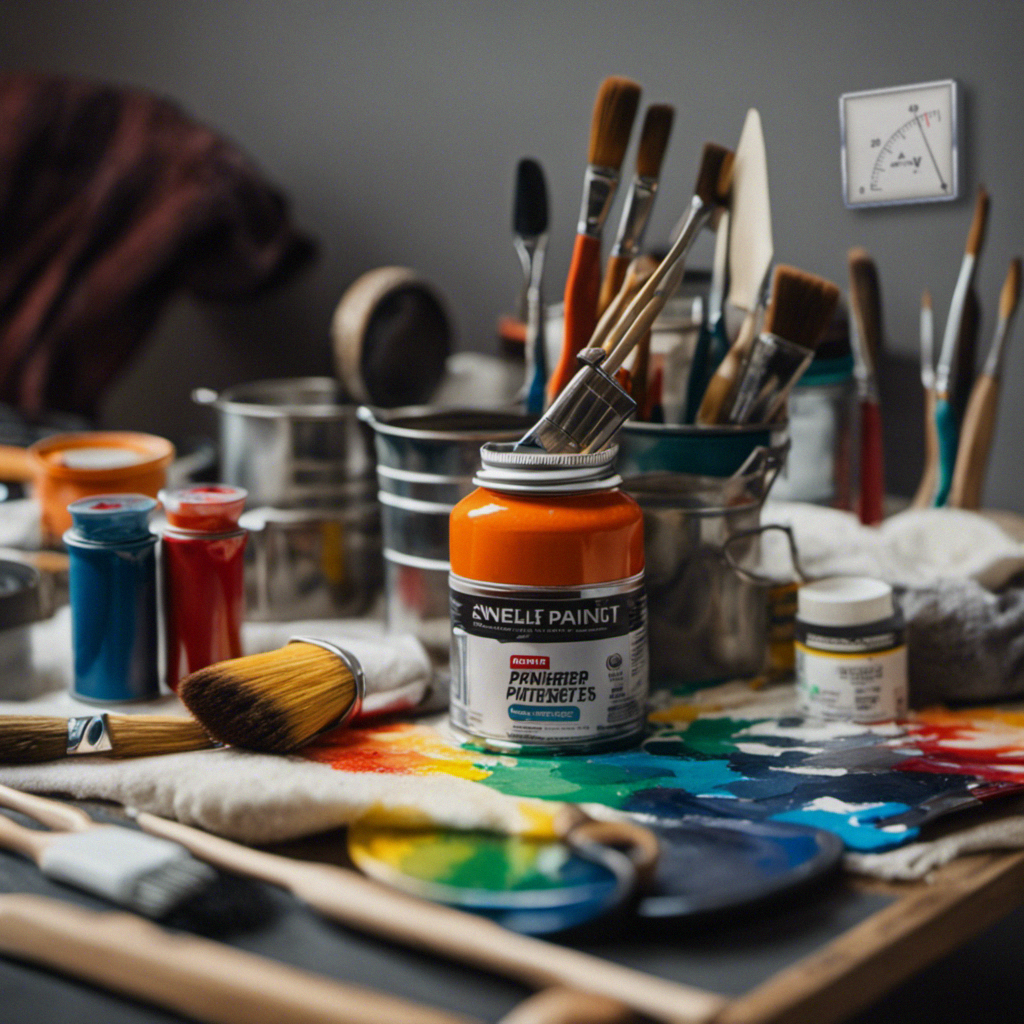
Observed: 40 V
